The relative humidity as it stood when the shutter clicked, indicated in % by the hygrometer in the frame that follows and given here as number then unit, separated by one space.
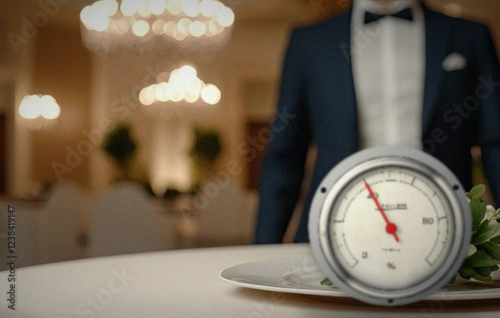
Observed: 40 %
